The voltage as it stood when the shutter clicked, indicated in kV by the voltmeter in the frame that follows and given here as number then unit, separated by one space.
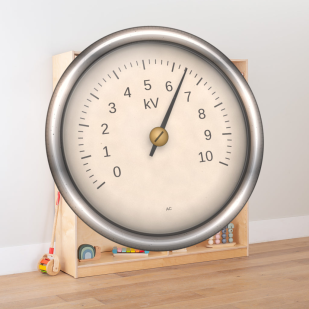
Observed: 6.4 kV
